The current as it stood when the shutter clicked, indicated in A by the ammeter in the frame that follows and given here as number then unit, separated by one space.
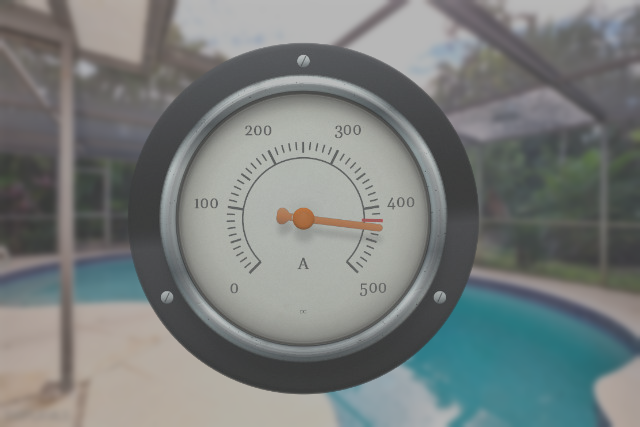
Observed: 430 A
